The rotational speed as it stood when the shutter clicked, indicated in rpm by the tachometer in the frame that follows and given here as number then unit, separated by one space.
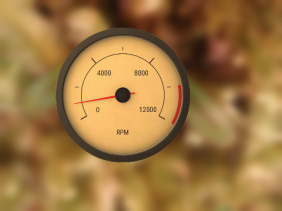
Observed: 1000 rpm
